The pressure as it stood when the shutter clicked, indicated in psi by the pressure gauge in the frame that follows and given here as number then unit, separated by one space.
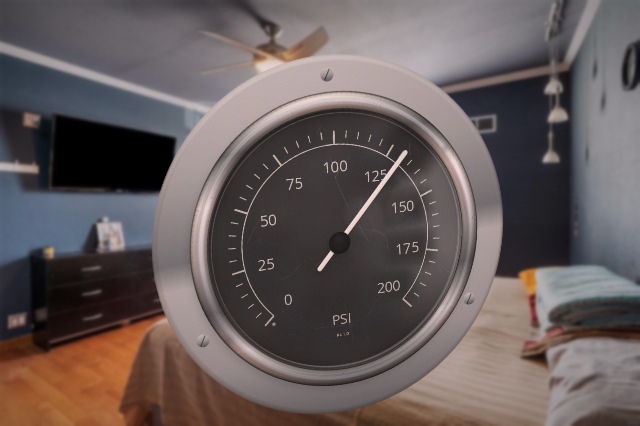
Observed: 130 psi
